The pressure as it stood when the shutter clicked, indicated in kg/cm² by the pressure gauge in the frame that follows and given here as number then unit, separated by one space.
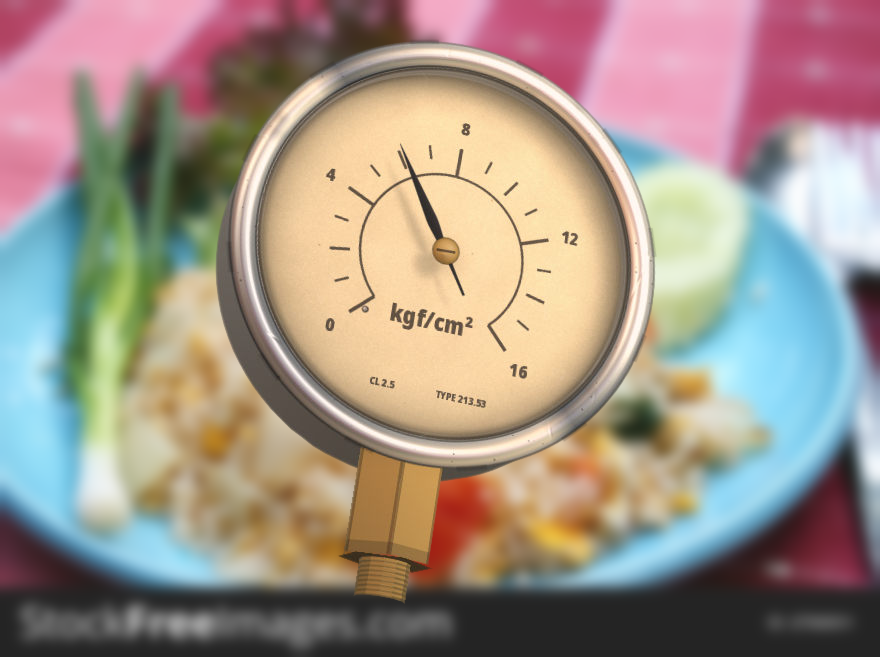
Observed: 6 kg/cm²
